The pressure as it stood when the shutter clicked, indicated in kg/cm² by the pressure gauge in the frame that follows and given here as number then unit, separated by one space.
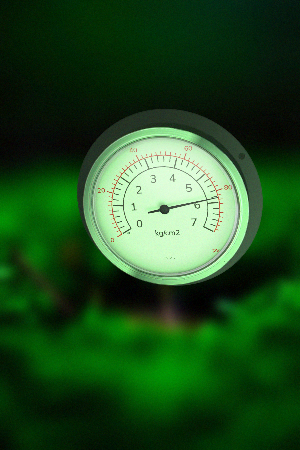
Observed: 5.8 kg/cm²
